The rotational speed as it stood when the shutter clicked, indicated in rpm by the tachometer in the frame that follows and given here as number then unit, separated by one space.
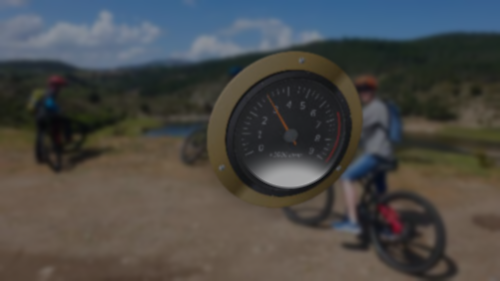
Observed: 3000 rpm
